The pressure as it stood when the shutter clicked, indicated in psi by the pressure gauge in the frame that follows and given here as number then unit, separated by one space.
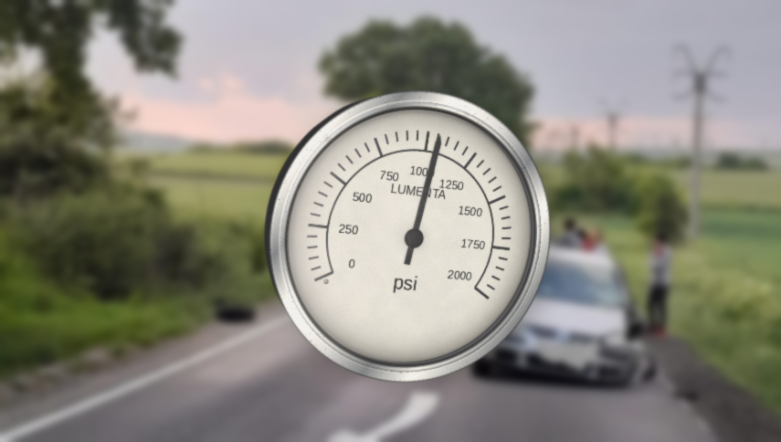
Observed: 1050 psi
